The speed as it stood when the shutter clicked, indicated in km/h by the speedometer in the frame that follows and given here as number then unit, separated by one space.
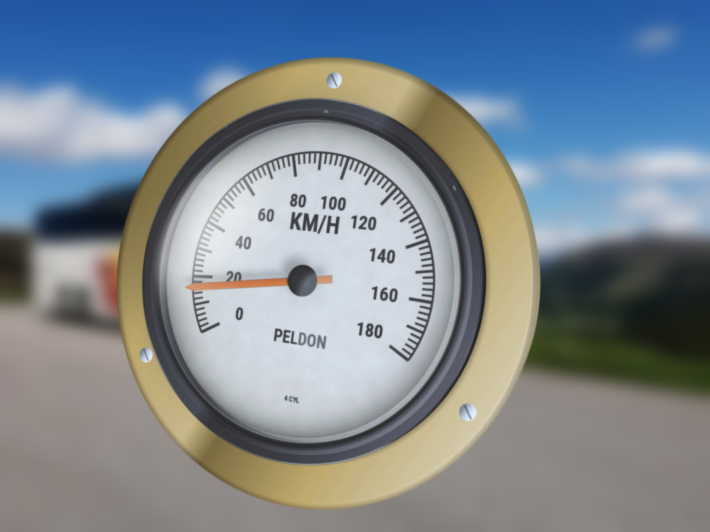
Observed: 16 km/h
